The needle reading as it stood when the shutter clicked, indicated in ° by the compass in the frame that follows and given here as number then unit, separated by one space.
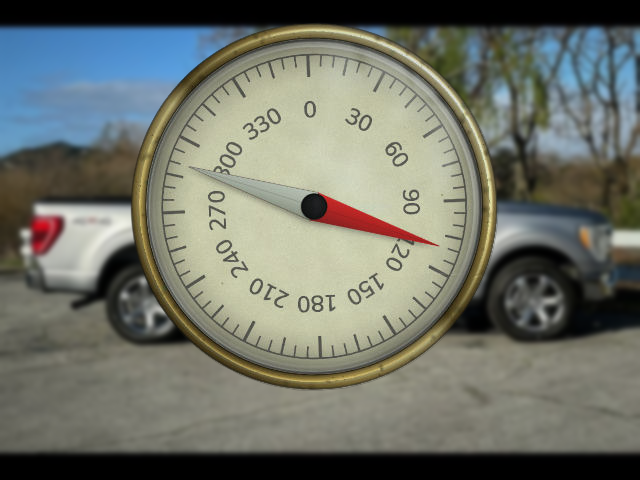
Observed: 110 °
